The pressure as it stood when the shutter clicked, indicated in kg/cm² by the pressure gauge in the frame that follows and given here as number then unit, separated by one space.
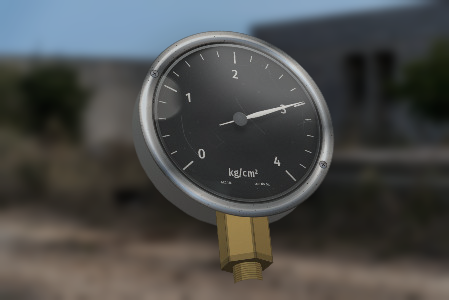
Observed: 3 kg/cm²
